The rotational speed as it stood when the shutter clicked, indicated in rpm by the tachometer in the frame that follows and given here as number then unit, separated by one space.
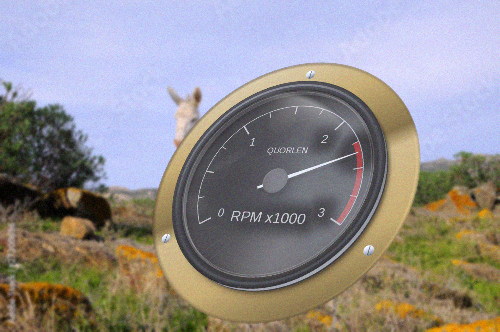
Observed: 2375 rpm
